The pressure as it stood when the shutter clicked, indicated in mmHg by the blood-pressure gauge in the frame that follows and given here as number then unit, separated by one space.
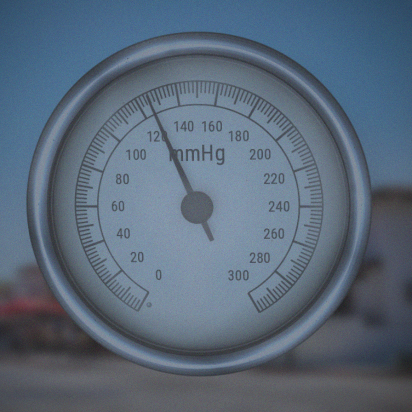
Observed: 126 mmHg
